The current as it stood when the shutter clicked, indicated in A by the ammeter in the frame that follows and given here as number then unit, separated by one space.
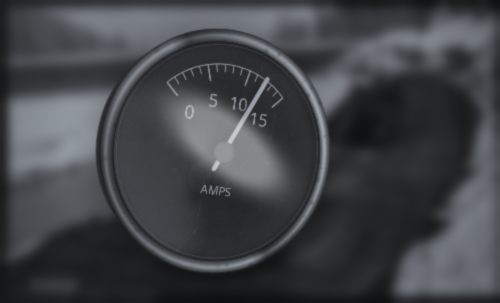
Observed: 12 A
